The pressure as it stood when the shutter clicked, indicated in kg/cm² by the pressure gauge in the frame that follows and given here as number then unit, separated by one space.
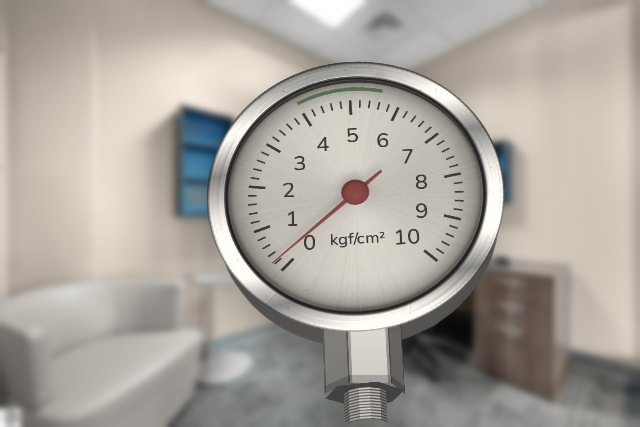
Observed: 0.2 kg/cm²
